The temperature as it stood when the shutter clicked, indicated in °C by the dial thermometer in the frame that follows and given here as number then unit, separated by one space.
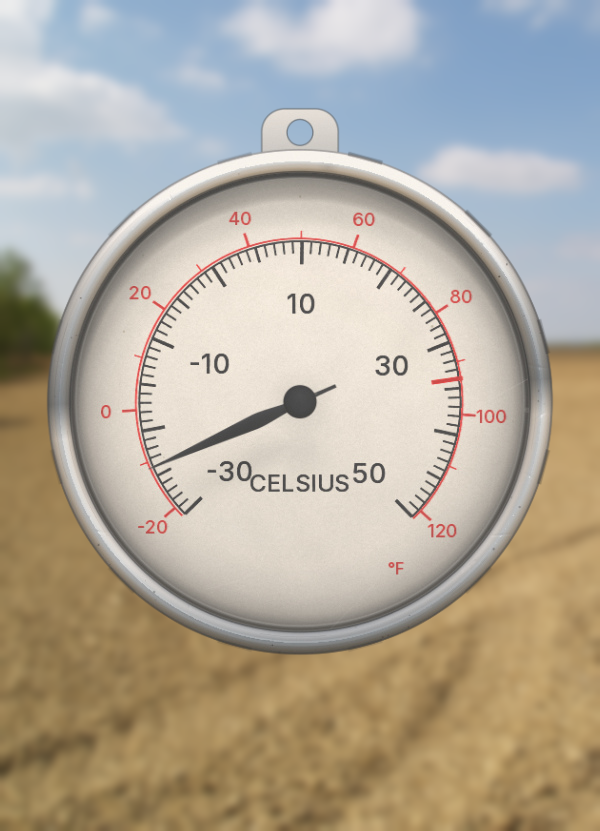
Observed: -24 °C
